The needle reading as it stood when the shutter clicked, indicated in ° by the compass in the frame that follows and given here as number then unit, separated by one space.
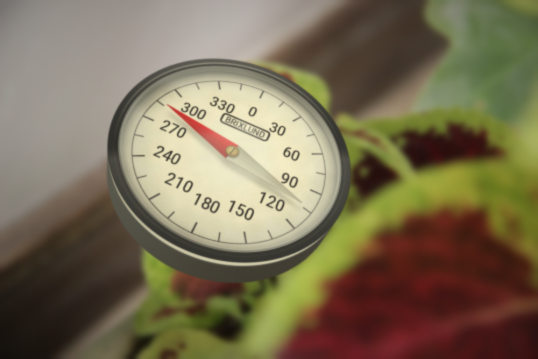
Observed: 285 °
